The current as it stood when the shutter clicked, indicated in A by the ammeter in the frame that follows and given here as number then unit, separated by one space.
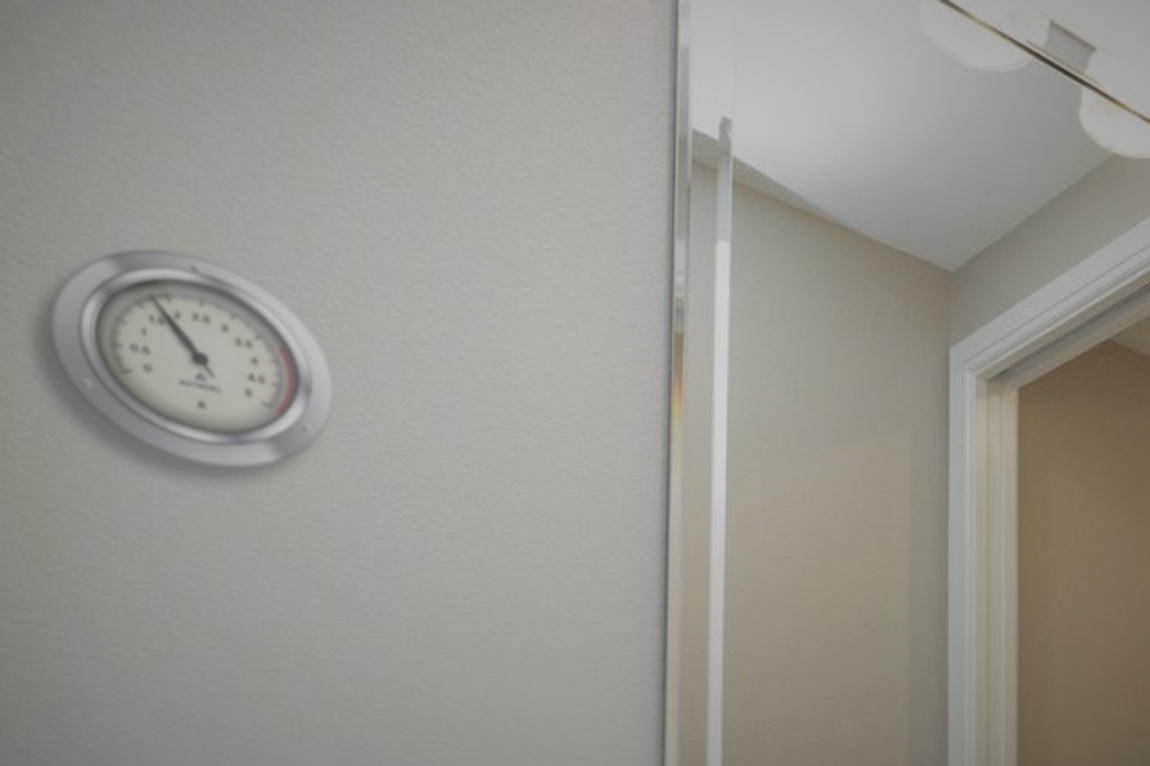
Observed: 1.75 A
